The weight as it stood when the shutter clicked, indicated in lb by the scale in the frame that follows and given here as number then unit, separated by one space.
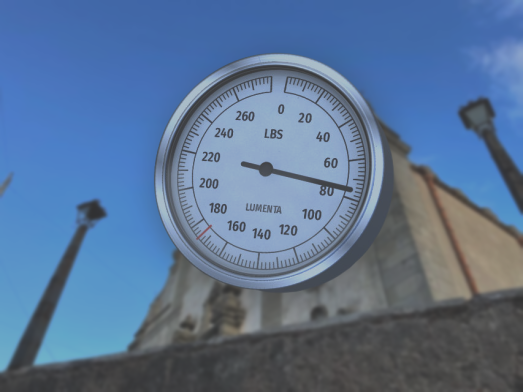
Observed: 76 lb
